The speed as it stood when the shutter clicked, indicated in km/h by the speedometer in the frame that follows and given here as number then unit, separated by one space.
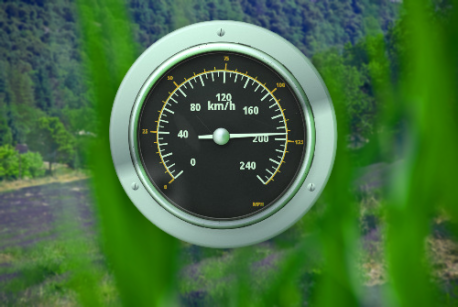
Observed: 195 km/h
